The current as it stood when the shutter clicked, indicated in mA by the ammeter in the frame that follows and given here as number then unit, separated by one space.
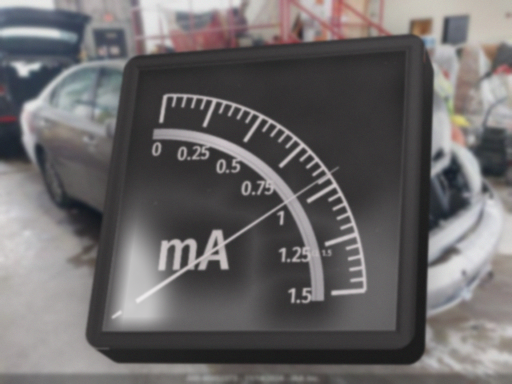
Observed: 0.95 mA
